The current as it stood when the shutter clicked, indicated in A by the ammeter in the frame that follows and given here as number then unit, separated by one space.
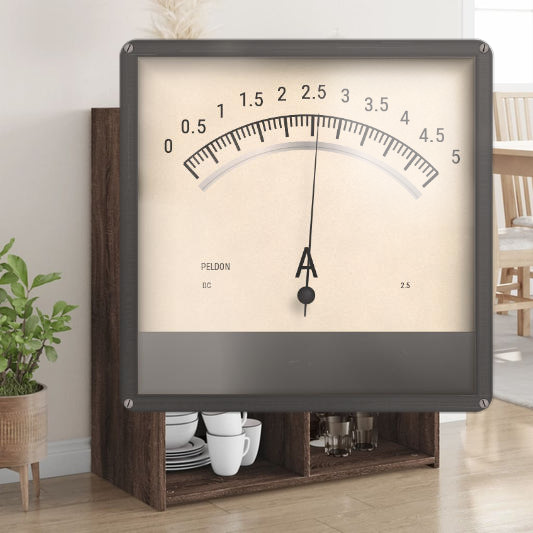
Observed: 2.6 A
